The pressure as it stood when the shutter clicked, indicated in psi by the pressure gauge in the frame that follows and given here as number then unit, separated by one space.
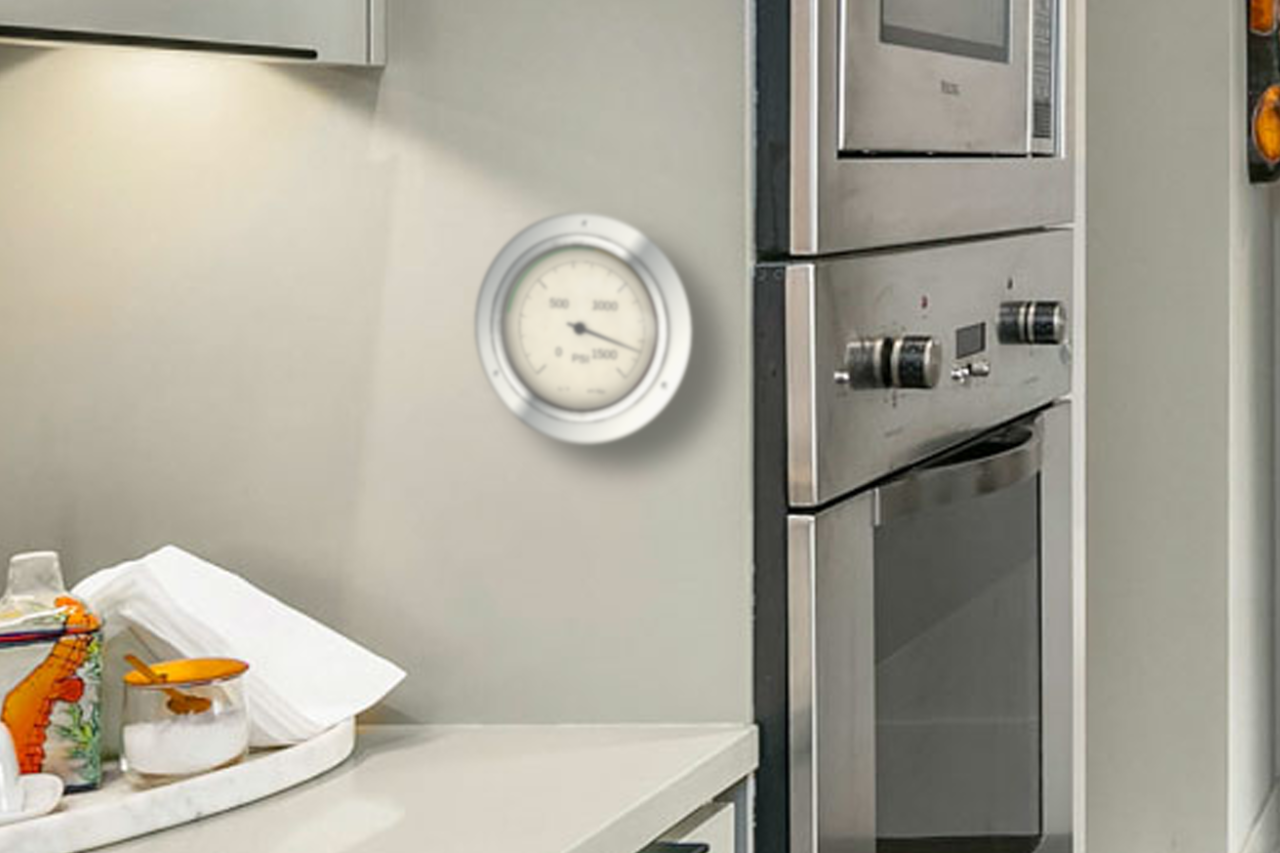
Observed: 1350 psi
